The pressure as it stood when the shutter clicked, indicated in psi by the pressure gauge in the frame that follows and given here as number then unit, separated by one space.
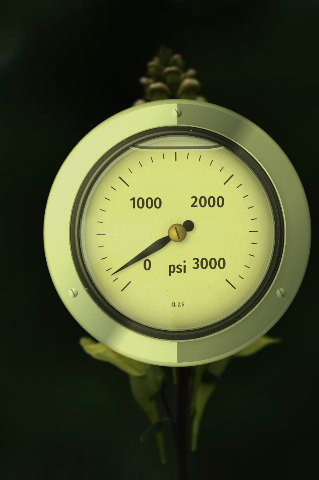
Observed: 150 psi
